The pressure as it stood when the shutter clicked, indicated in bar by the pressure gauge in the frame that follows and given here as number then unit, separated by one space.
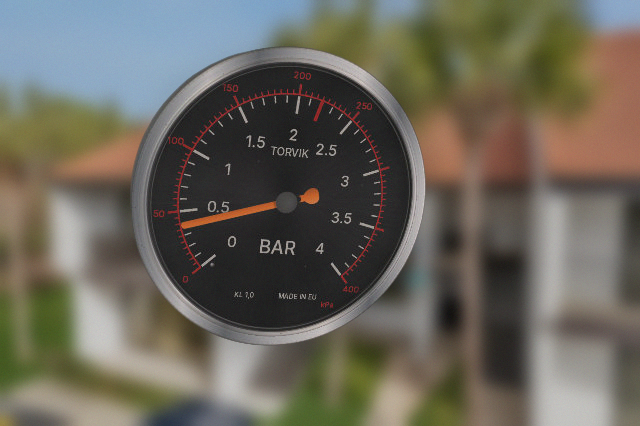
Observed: 0.4 bar
